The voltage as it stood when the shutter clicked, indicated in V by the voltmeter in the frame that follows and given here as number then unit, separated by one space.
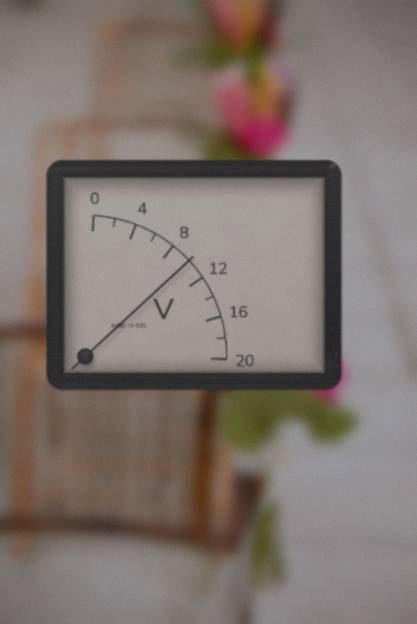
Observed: 10 V
